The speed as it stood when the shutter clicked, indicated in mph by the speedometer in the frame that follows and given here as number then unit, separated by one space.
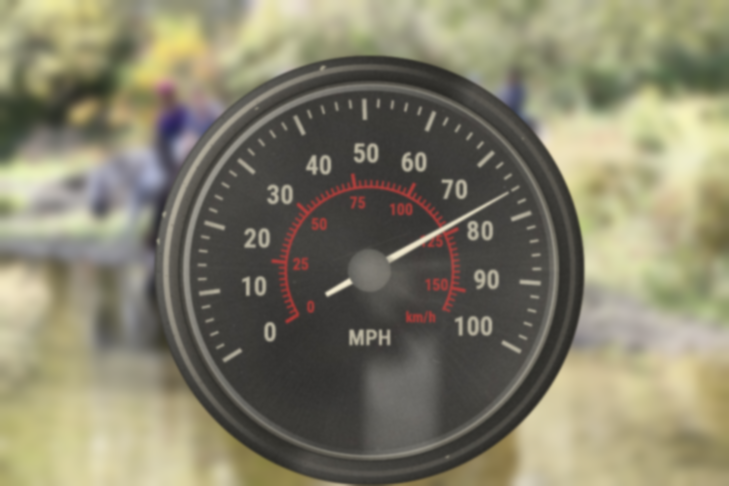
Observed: 76 mph
